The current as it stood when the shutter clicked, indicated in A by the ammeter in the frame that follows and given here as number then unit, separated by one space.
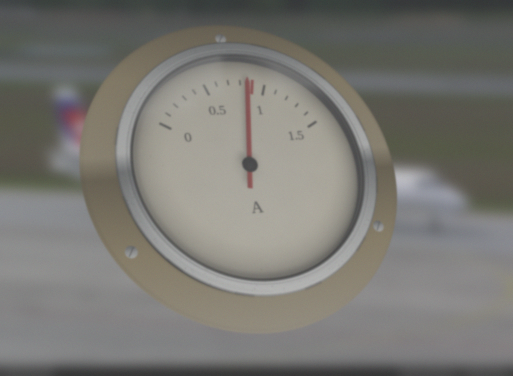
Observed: 0.85 A
